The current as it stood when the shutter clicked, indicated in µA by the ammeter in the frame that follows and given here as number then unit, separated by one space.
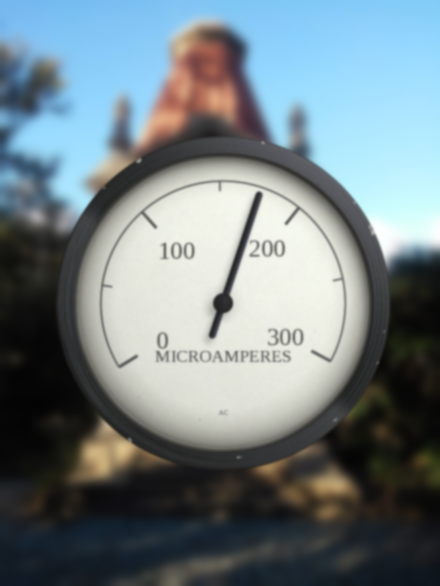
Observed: 175 µA
